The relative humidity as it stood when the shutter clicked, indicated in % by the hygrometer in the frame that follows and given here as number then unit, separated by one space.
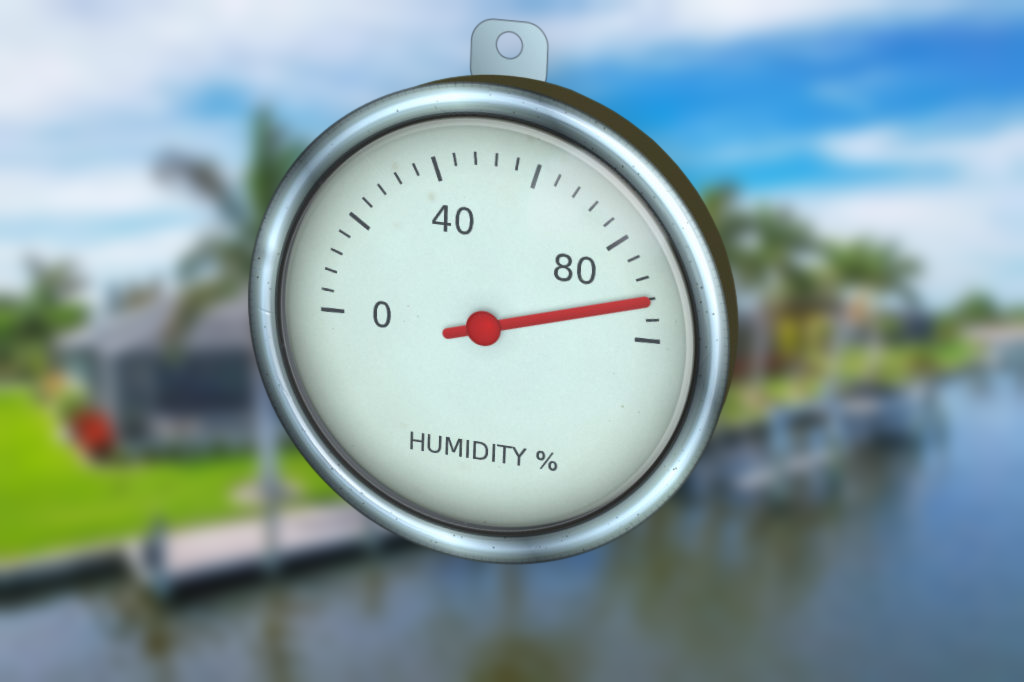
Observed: 92 %
